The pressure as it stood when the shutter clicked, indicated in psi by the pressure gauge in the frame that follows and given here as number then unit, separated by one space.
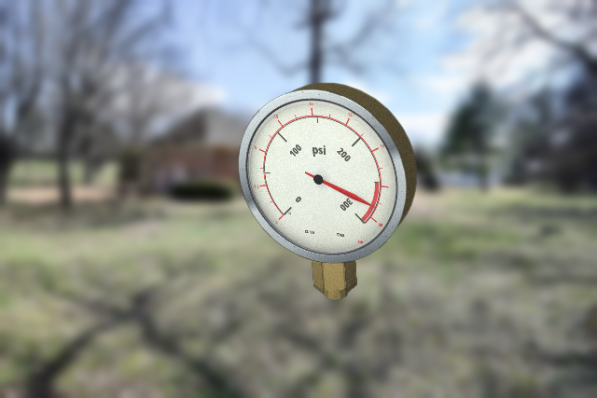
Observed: 275 psi
